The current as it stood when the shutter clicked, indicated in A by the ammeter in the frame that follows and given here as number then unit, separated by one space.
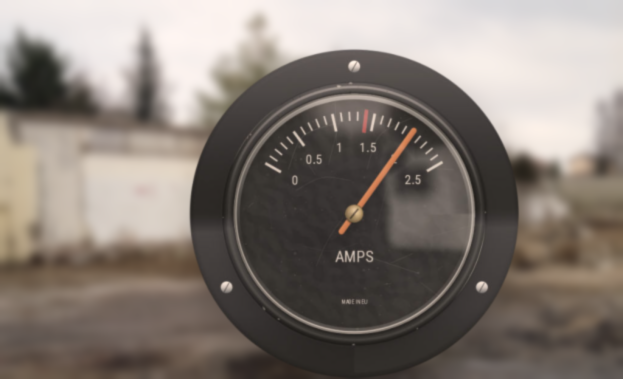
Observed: 2 A
